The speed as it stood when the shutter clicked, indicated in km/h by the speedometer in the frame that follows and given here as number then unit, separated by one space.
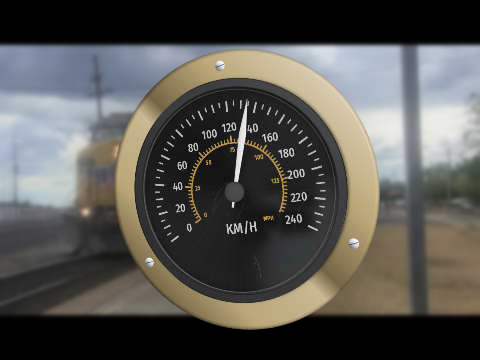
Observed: 135 km/h
